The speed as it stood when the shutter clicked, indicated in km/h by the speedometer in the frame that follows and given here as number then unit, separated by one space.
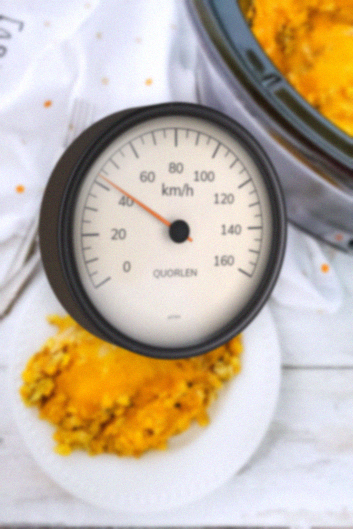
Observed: 42.5 km/h
